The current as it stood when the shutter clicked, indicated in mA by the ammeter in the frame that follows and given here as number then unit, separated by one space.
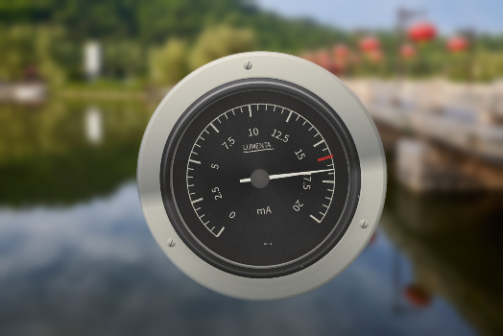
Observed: 16.75 mA
